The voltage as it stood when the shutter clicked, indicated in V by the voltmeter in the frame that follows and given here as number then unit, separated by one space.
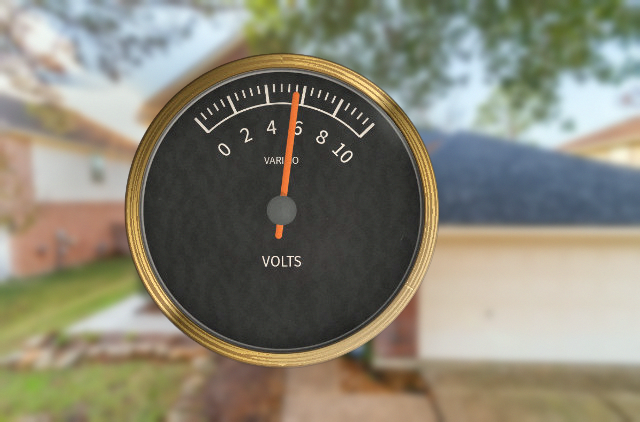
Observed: 5.6 V
